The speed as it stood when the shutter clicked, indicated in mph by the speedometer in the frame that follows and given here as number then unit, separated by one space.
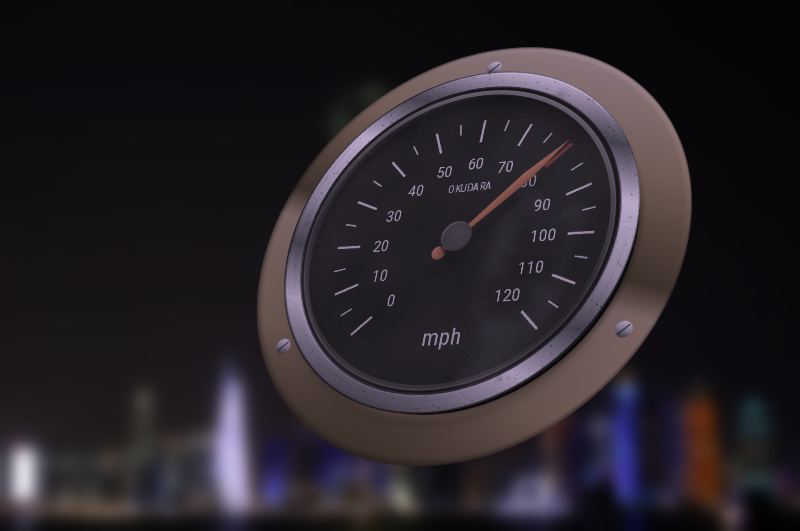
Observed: 80 mph
